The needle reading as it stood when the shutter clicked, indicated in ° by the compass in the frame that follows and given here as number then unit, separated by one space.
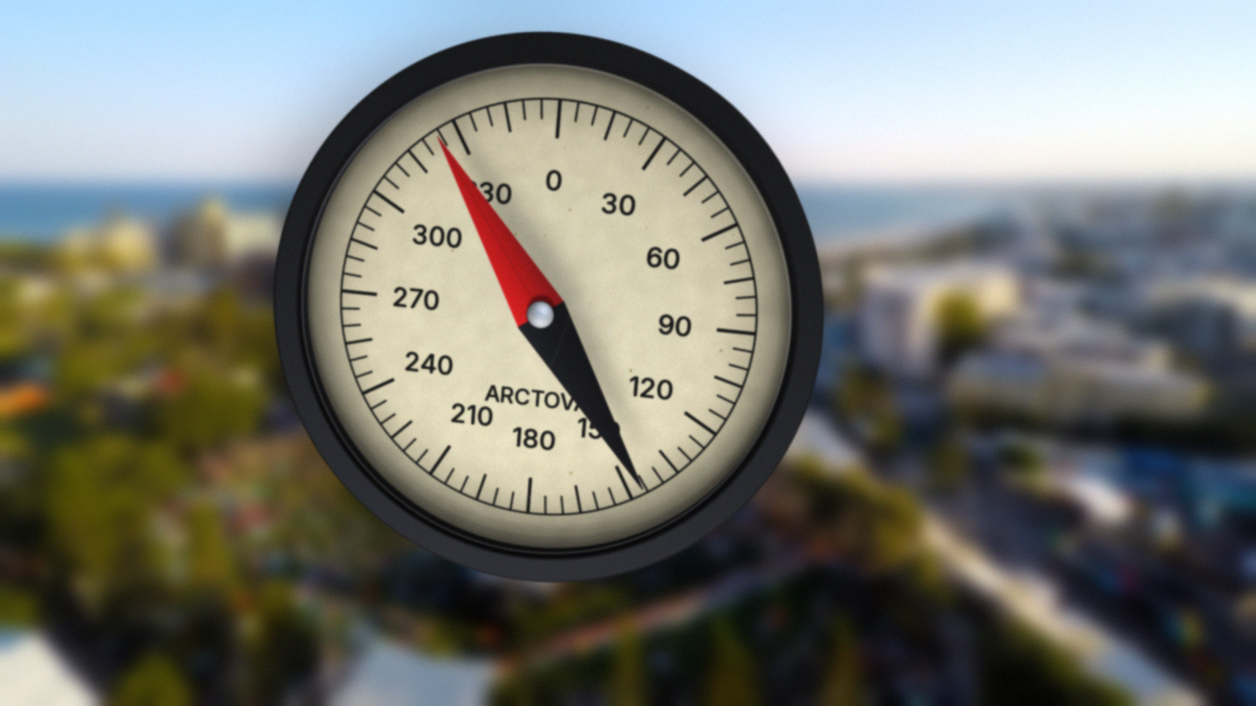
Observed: 325 °
